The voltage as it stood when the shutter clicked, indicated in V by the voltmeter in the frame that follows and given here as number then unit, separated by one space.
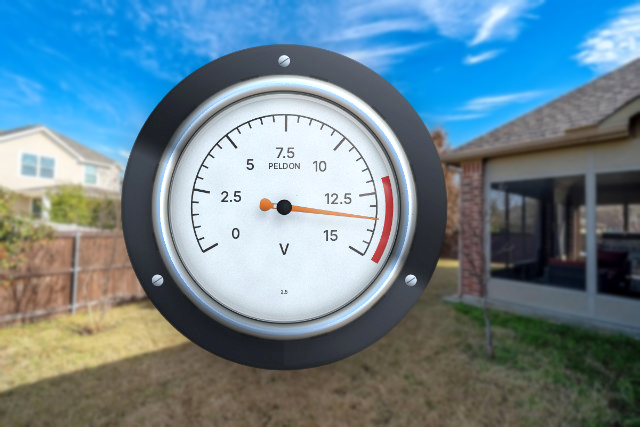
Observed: 13.5 V
